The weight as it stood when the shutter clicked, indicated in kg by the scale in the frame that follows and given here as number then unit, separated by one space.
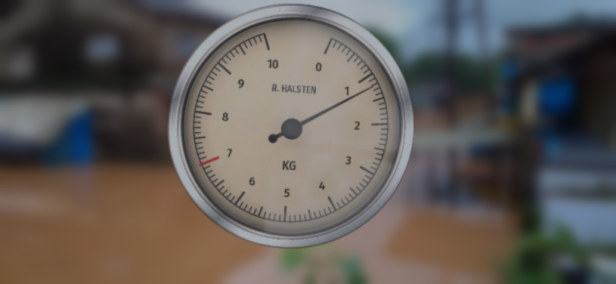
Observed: 1.2 kg
